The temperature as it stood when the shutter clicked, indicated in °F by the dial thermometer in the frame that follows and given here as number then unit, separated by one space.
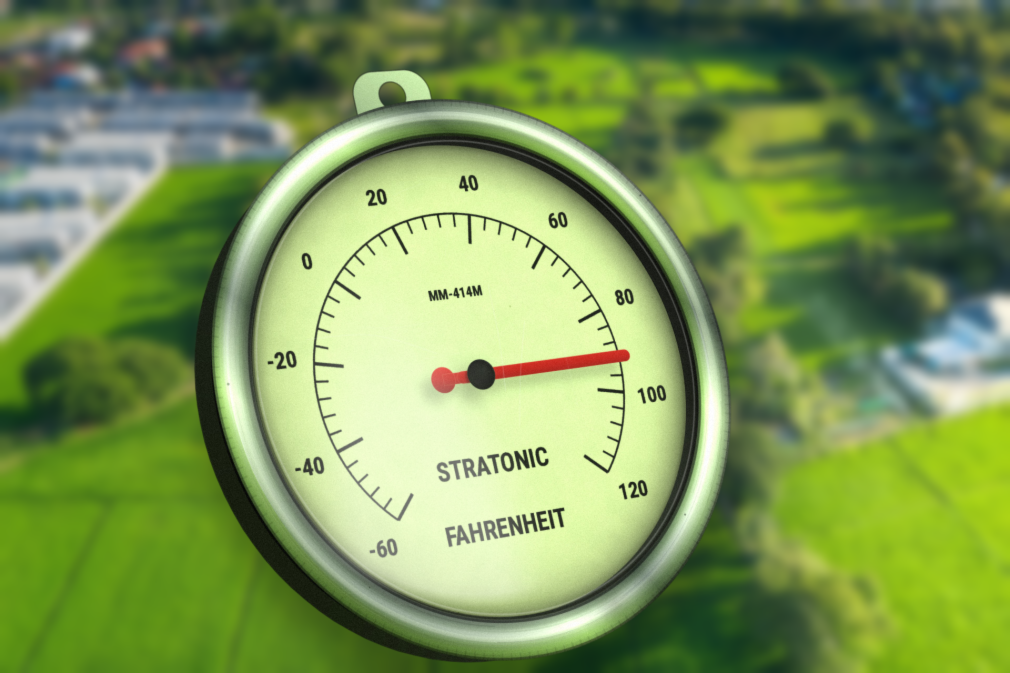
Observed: 92 °F
